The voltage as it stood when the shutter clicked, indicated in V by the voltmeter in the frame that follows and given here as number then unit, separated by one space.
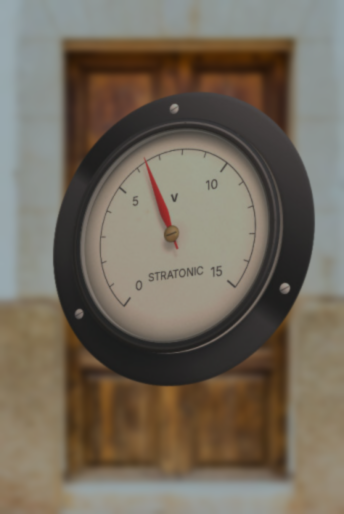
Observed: 6.5 V
